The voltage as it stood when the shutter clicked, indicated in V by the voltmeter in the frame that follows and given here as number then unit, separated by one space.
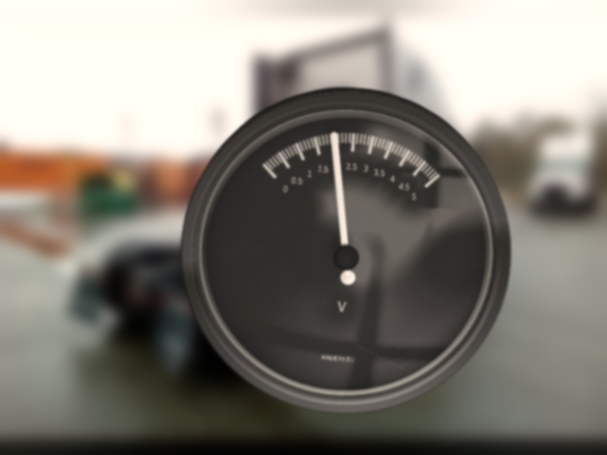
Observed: 2 V
